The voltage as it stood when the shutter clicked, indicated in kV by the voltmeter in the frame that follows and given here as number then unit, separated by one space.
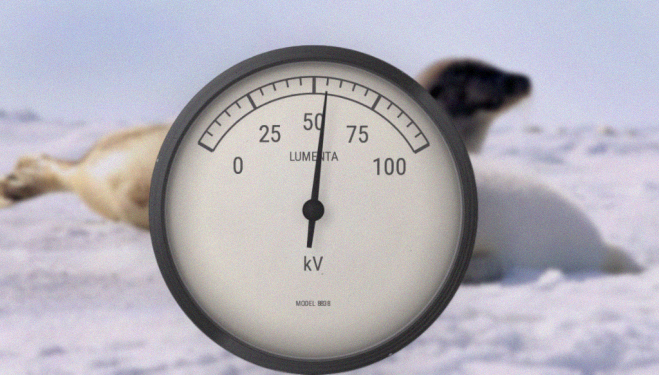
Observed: 55 kV
